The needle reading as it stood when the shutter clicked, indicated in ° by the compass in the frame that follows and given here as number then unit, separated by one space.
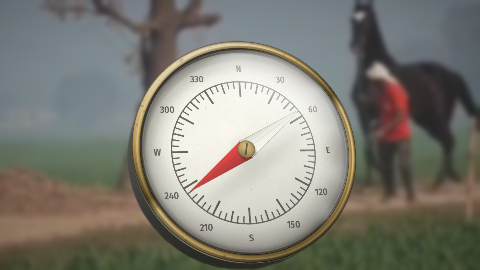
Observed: 235 °
